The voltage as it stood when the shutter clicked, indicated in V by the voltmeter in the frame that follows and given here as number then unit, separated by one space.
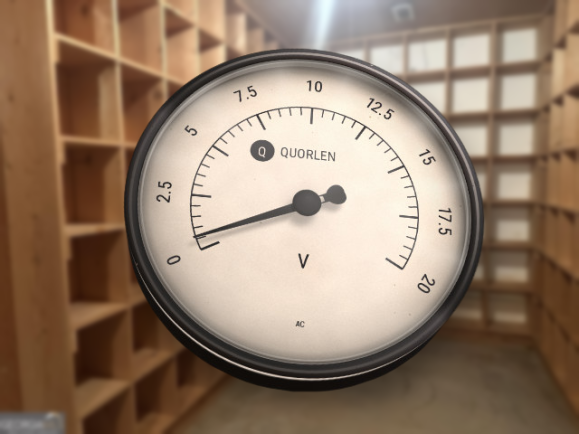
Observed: 0.5 V
